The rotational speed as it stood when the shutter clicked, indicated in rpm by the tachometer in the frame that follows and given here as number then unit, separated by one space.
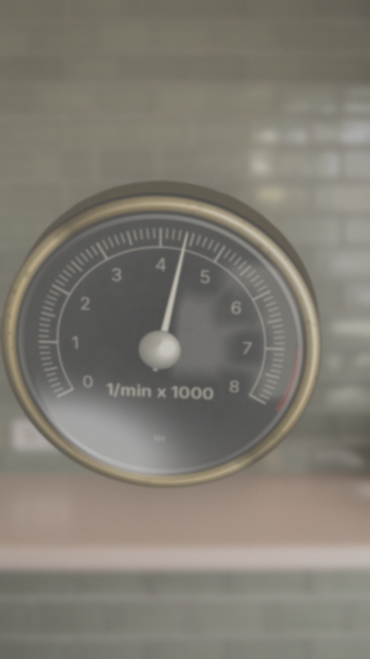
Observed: 4400 rpm
